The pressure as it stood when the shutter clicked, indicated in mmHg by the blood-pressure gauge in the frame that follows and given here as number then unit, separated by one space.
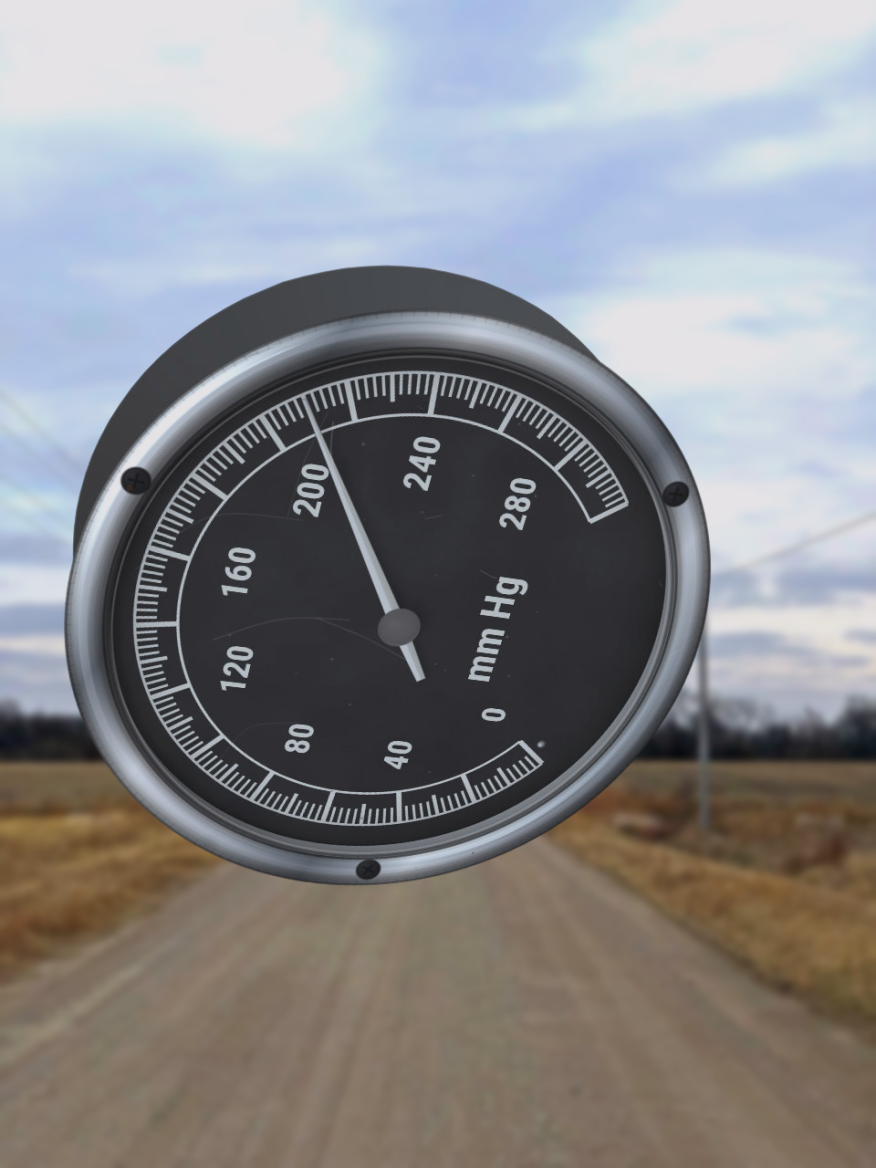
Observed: 210 mmHg
